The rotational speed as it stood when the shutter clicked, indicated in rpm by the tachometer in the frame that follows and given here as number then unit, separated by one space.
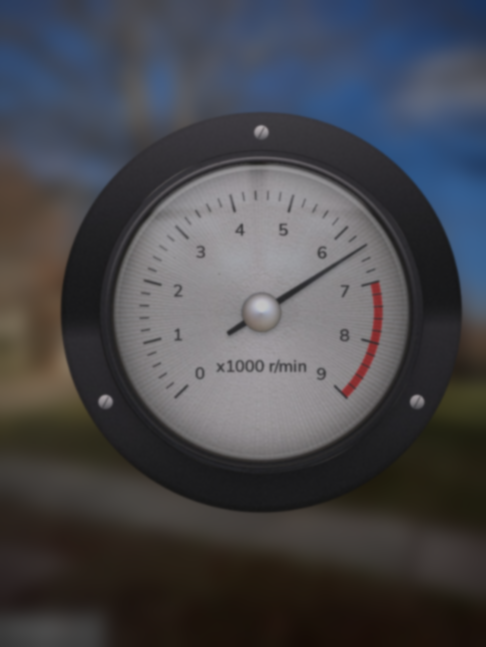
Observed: 6400 rpm
